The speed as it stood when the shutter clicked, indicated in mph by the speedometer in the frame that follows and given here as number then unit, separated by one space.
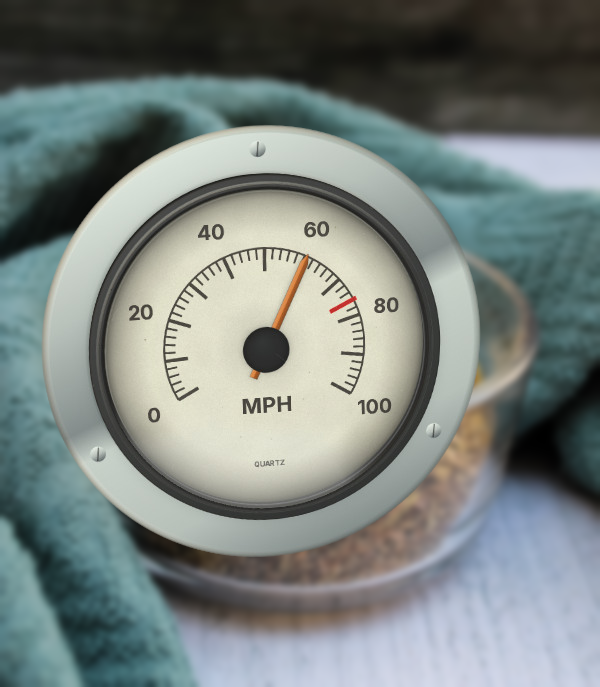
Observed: 60 mph
